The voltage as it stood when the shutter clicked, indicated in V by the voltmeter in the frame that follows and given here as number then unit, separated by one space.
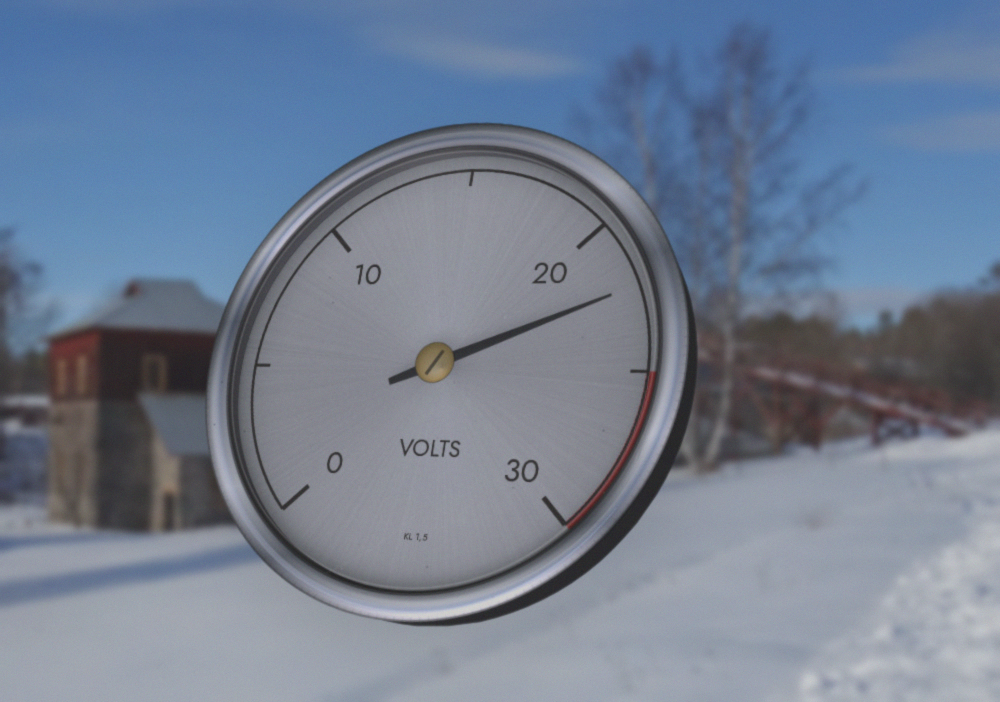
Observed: 22.5 V
